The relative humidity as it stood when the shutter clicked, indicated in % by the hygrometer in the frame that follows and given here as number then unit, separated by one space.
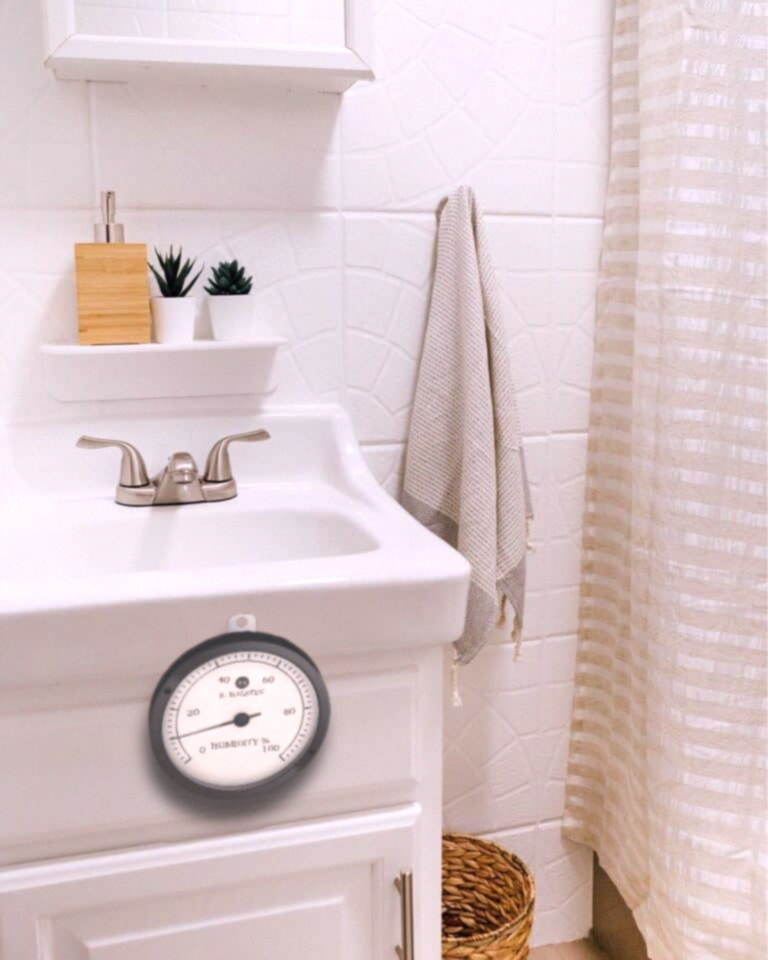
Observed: 10 %
